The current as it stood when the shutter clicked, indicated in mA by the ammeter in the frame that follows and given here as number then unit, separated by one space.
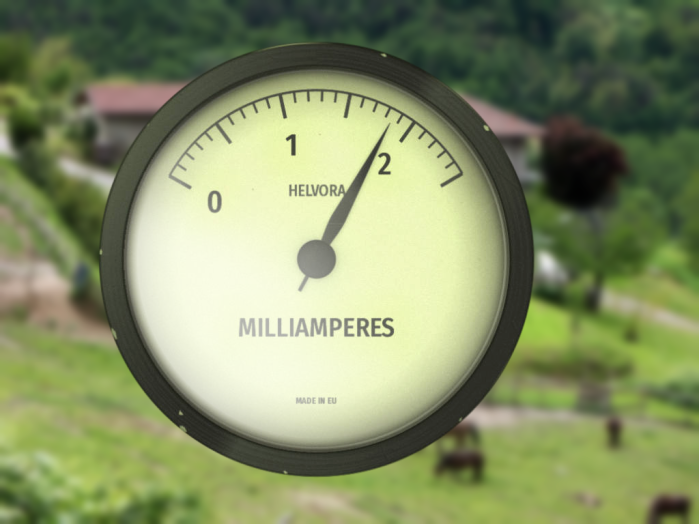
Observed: 1.85 mA
